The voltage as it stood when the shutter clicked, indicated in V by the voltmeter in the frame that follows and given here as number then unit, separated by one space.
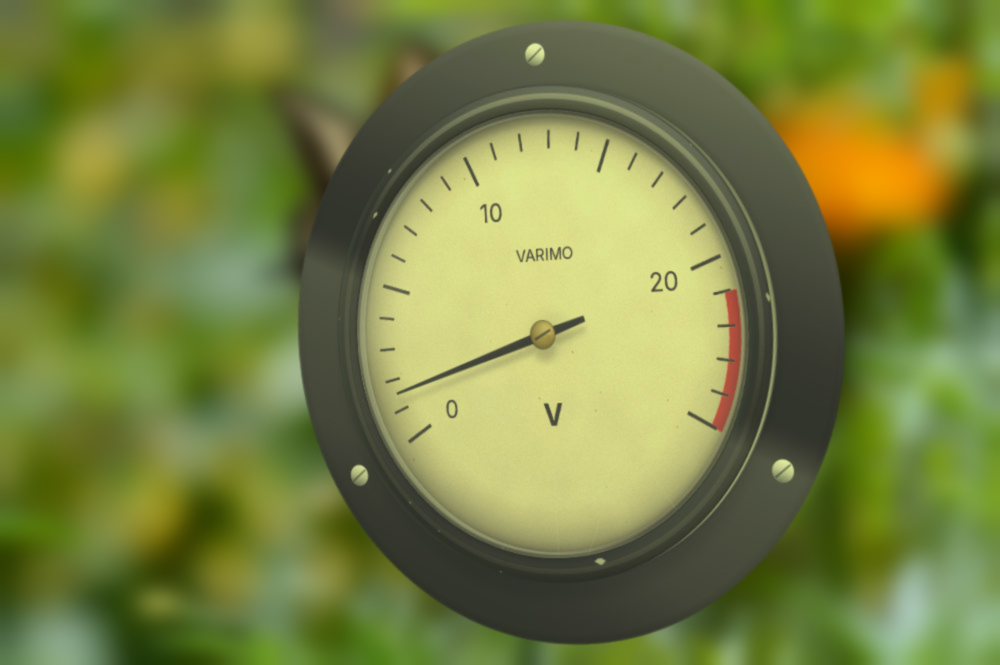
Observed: 1.5 V
